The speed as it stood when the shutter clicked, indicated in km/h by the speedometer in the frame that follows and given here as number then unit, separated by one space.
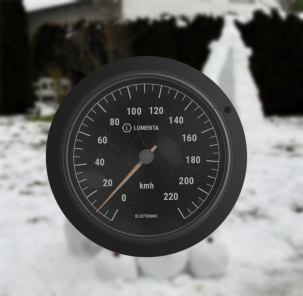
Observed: 10 km/h
